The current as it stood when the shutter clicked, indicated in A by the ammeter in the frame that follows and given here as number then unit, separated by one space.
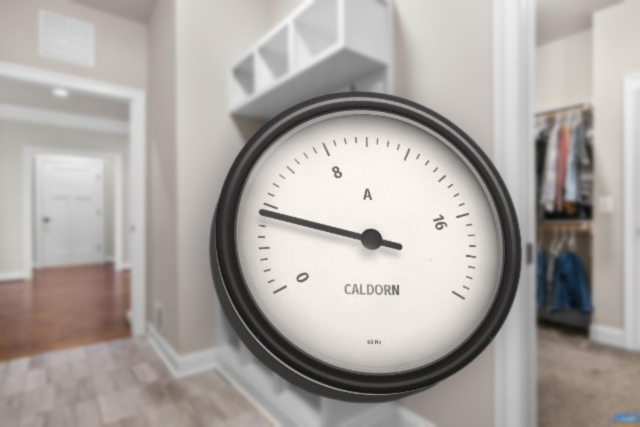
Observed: 3.5 A
